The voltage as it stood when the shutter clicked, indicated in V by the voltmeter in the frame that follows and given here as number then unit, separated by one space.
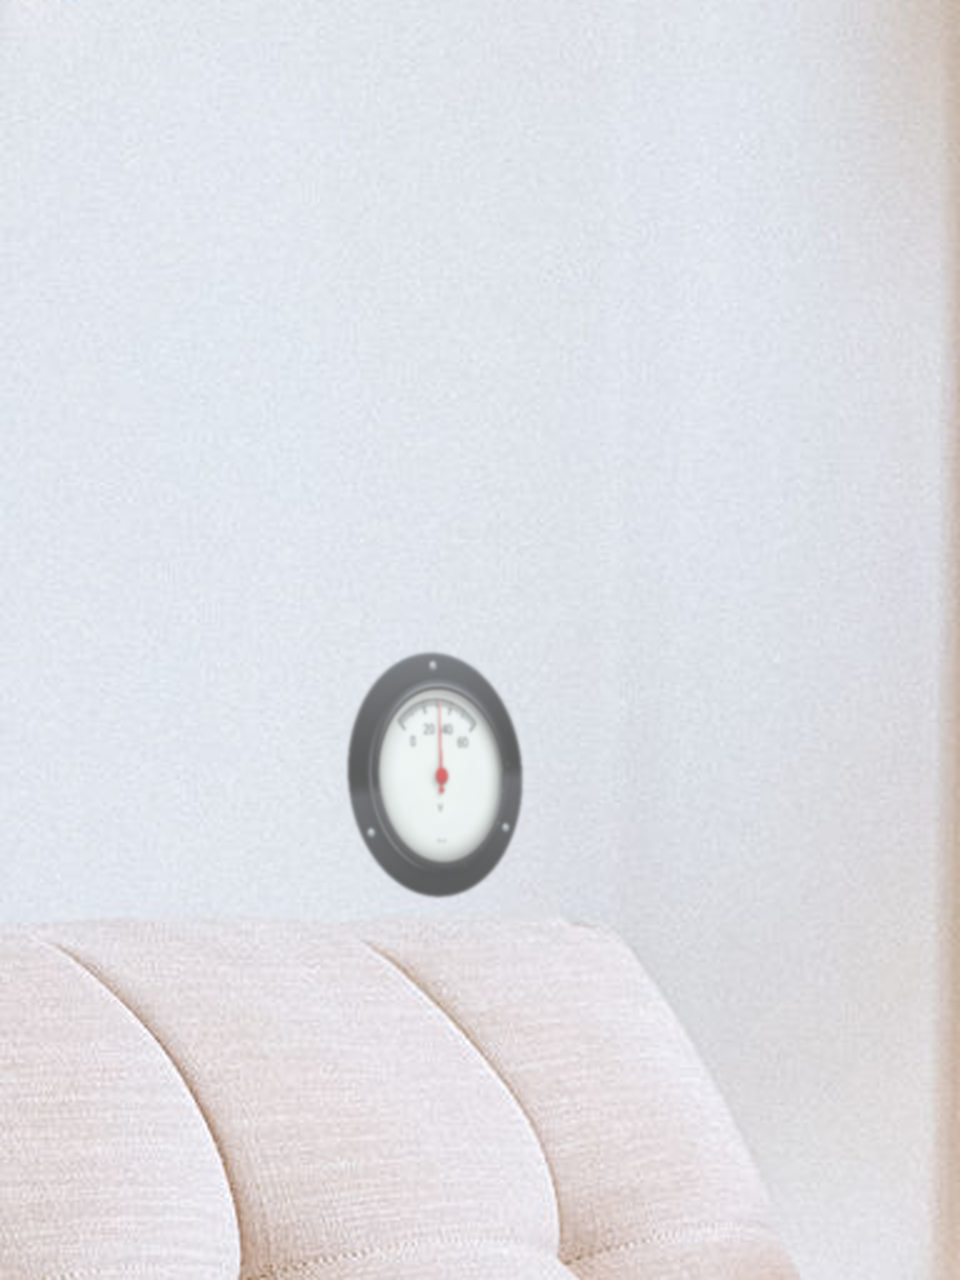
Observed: 30 V
